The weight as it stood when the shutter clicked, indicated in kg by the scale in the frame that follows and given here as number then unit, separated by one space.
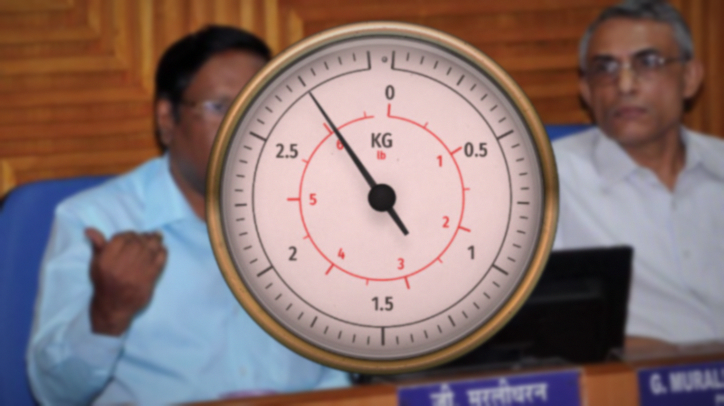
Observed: 2.75 kg
